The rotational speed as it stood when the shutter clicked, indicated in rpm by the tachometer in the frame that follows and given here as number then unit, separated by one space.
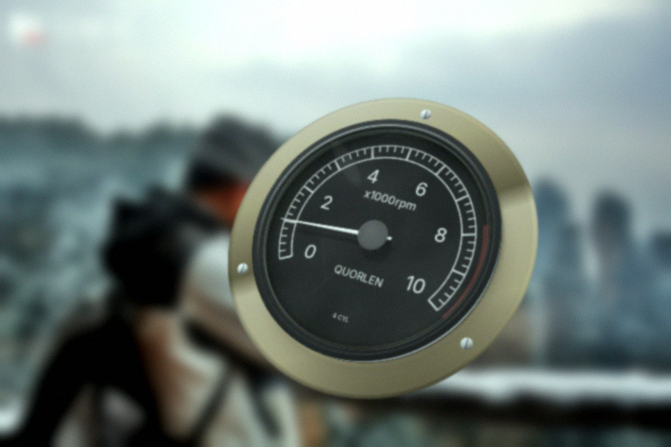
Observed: 1000 rpm
